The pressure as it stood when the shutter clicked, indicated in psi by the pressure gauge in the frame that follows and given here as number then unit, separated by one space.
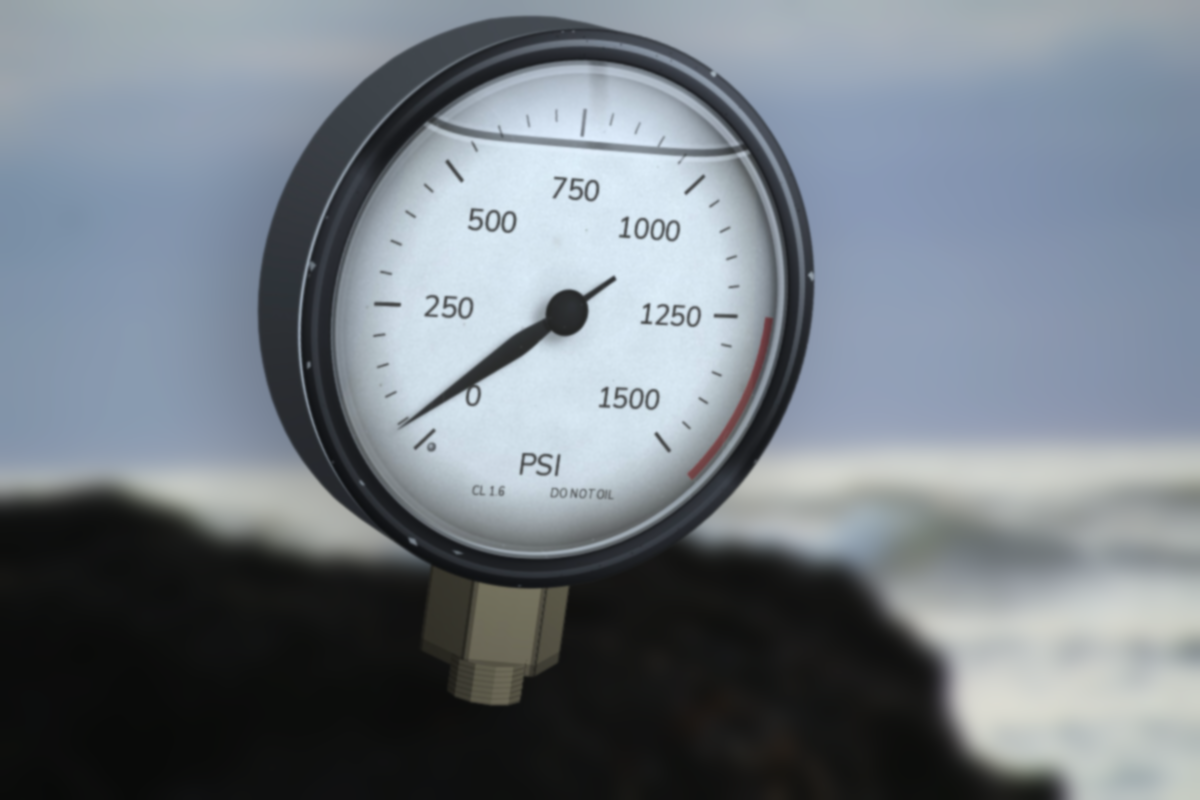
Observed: 50 psi
